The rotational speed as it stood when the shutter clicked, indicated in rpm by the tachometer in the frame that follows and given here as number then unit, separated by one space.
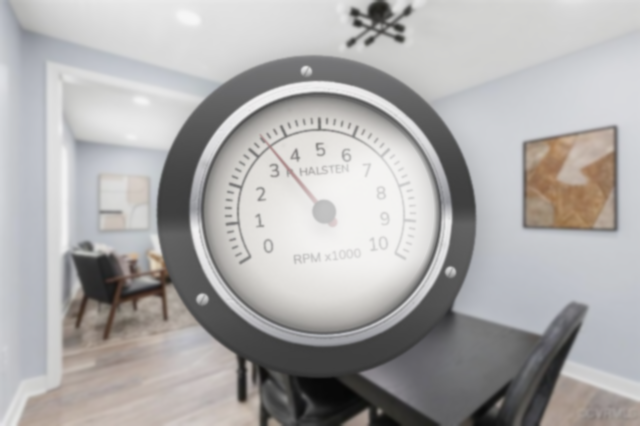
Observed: 3400 rpm
